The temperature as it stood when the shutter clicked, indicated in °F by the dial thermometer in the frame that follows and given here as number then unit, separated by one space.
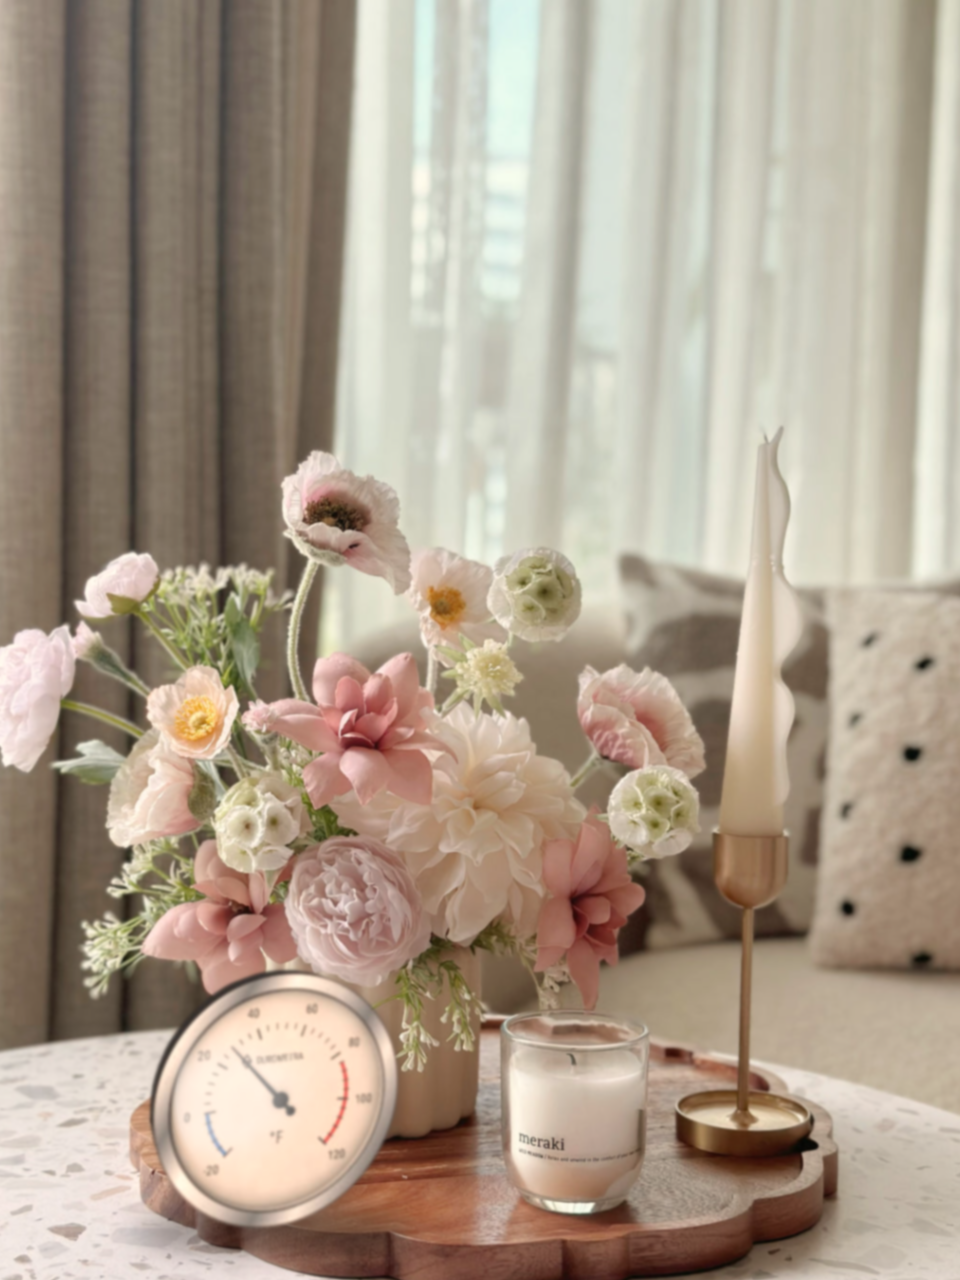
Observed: 28 °F
